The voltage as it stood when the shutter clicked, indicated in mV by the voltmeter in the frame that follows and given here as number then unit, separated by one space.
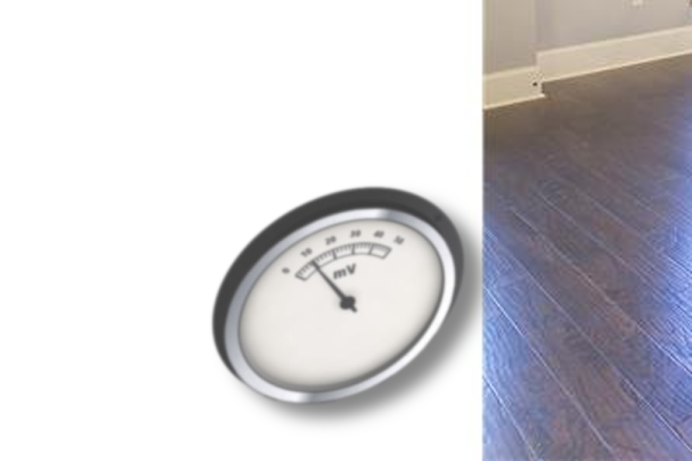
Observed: 10 mV
